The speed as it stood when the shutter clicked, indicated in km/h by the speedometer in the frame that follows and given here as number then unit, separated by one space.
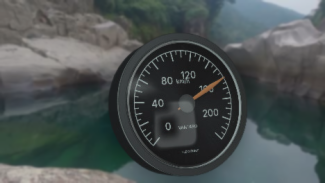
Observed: 160 km/h
